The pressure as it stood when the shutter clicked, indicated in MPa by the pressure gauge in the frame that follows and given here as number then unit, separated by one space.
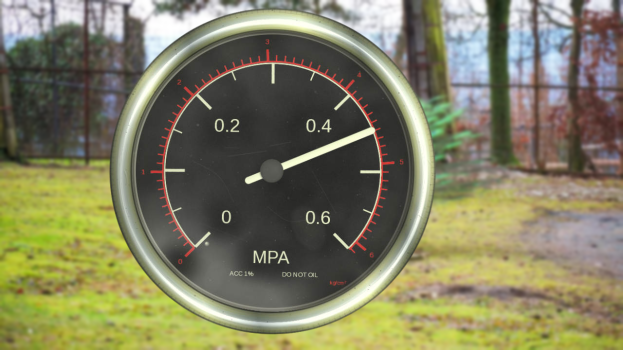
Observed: 0.45 MPa
